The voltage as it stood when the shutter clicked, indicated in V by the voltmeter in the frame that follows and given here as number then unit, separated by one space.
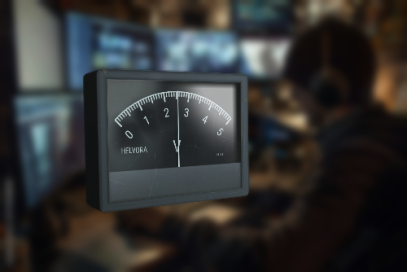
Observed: 2.5 V
